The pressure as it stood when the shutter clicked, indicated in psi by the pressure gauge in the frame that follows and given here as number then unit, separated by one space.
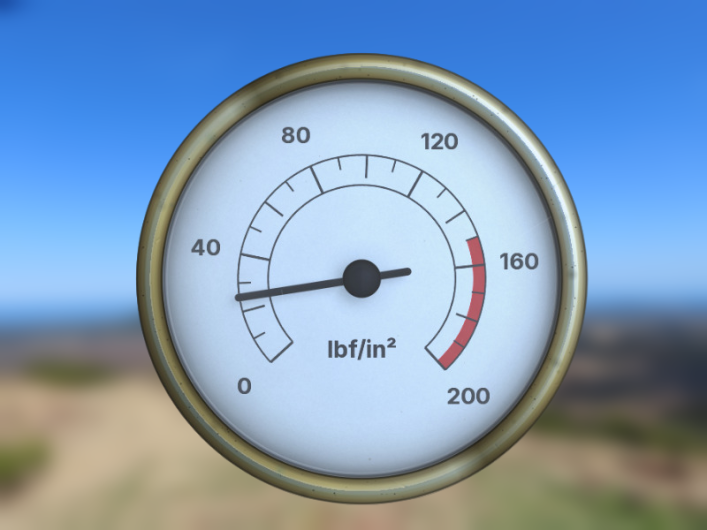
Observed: 25 psi
